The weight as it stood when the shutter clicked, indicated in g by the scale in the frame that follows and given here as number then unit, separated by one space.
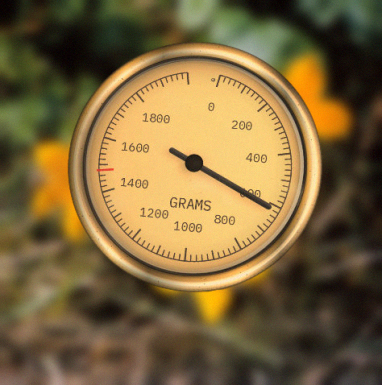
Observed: 620 g
